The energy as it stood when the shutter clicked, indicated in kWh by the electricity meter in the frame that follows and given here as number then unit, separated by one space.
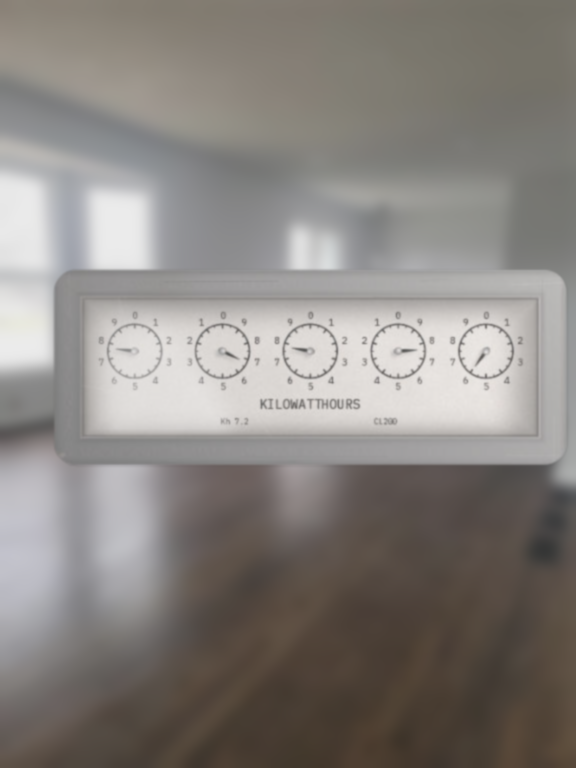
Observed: 76776 kWh
